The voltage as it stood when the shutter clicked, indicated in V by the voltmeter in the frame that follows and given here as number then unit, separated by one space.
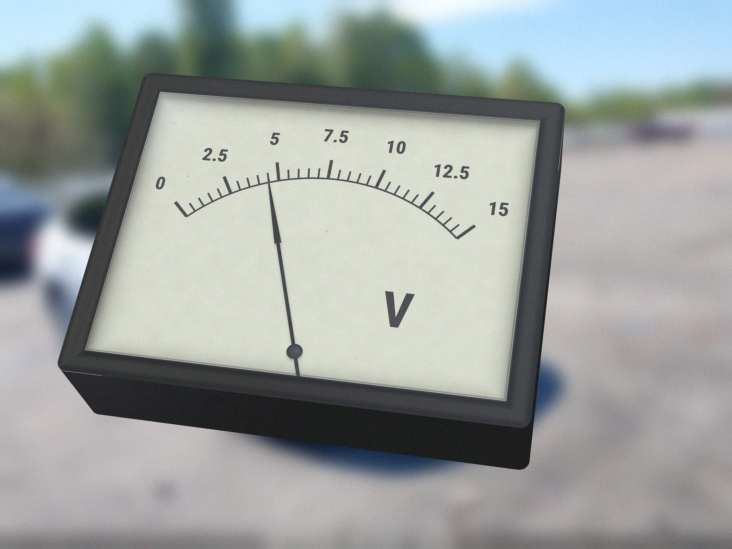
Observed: 4.5 V
